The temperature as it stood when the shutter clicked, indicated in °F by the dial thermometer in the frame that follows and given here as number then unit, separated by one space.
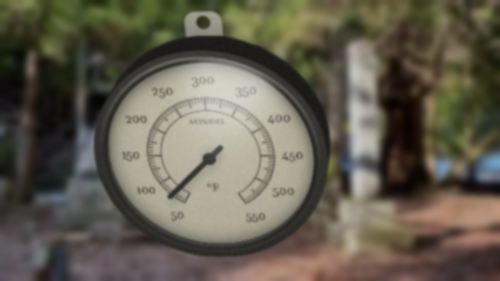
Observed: 75 °F
